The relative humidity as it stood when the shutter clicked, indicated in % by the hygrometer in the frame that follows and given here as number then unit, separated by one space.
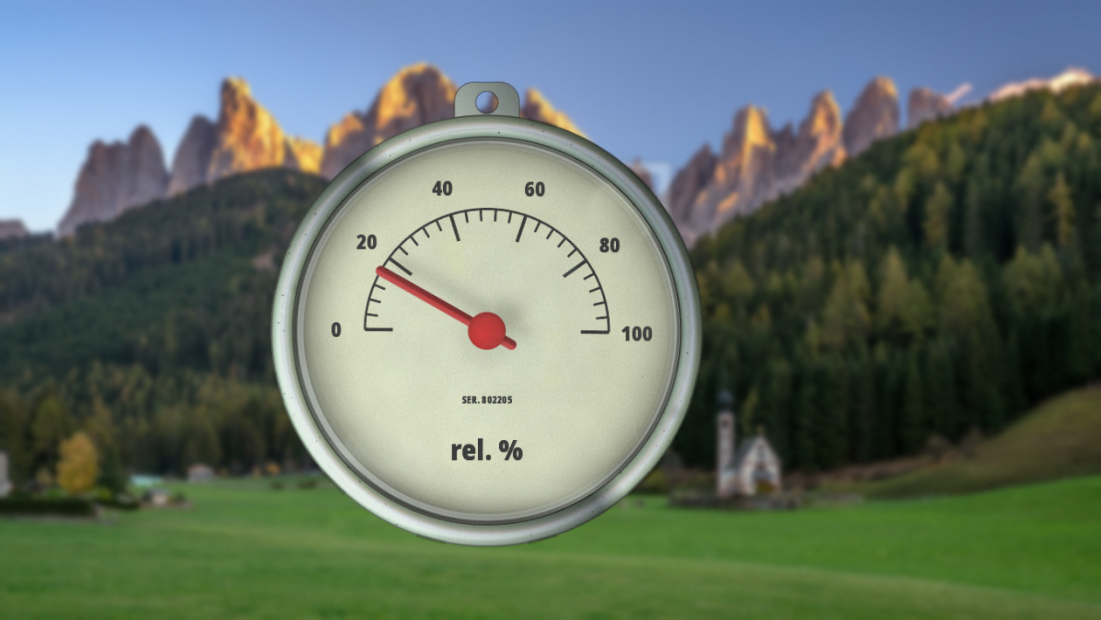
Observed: 16 %
